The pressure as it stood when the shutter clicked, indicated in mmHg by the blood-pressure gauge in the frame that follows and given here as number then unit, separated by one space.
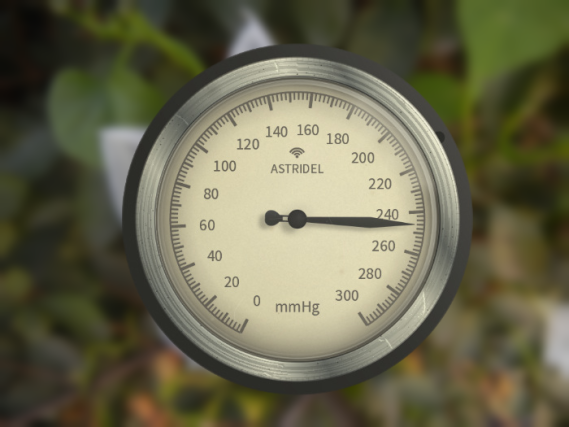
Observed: 246 mmHg
